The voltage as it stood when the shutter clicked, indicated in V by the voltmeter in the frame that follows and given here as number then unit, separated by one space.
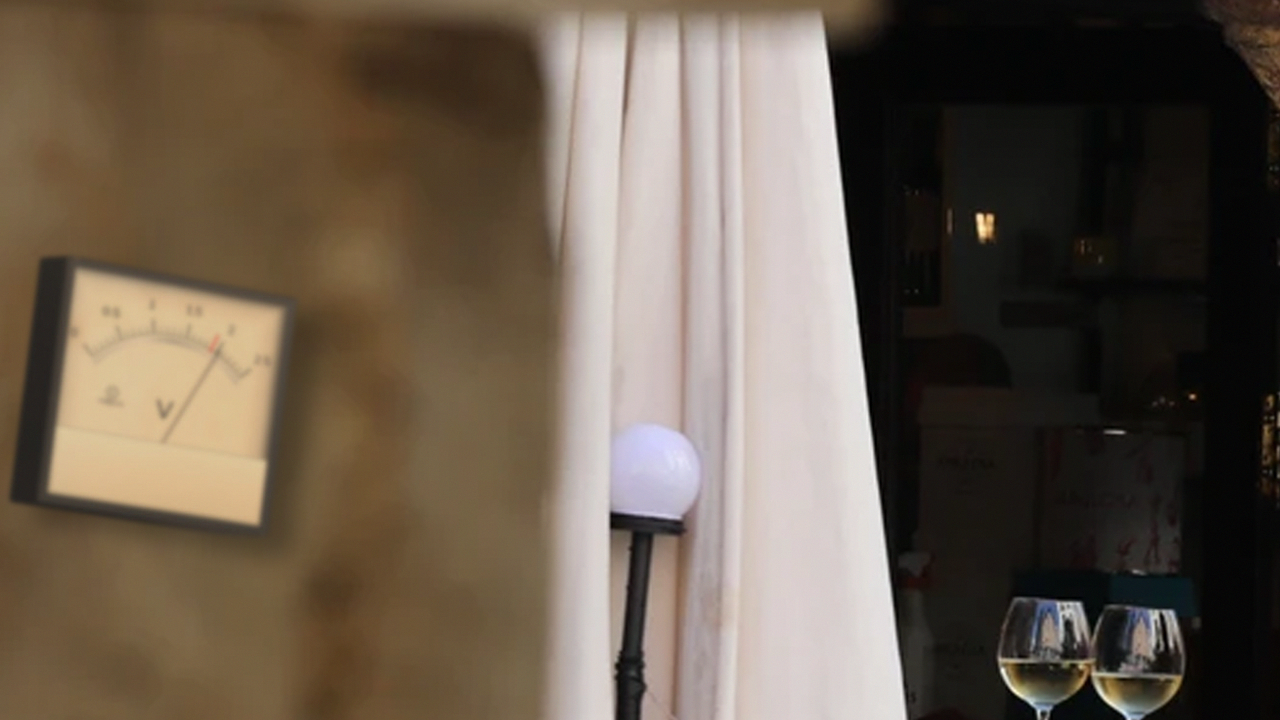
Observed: 2 V
